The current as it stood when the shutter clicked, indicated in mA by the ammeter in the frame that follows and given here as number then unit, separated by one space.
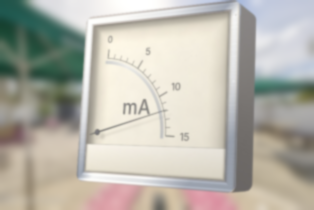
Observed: 12 mA
